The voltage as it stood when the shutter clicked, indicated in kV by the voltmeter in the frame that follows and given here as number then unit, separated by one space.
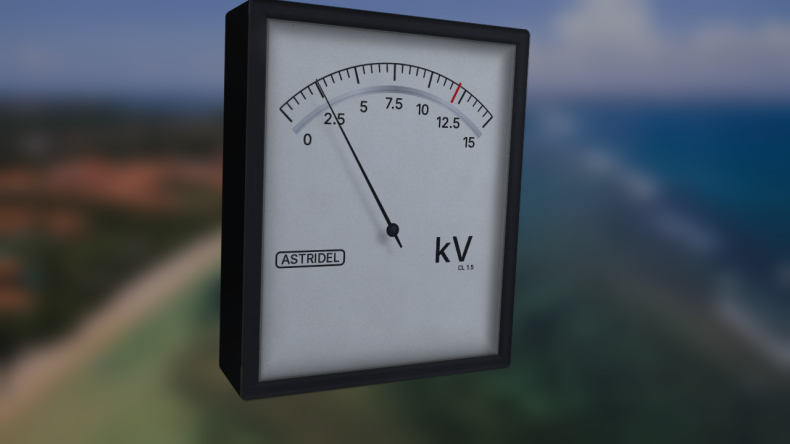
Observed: 2.5 kV
